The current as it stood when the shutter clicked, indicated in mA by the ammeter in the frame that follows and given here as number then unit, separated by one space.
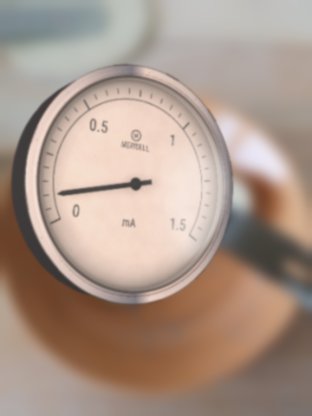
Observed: 0.1 mA
